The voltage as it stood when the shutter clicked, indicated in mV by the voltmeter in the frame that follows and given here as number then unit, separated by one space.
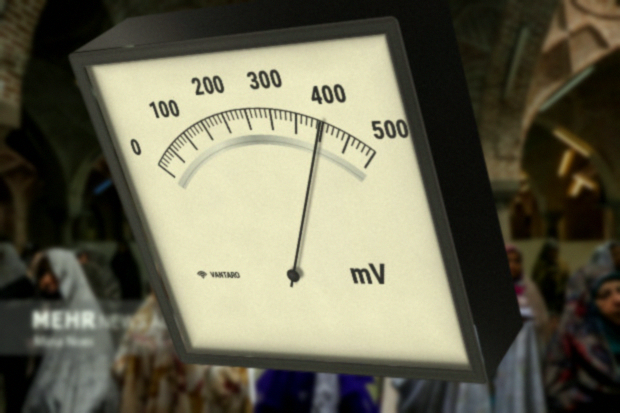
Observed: 400 mV
